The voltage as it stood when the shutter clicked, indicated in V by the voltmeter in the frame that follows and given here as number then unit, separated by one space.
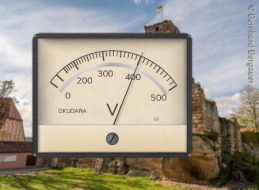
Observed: 400 V
